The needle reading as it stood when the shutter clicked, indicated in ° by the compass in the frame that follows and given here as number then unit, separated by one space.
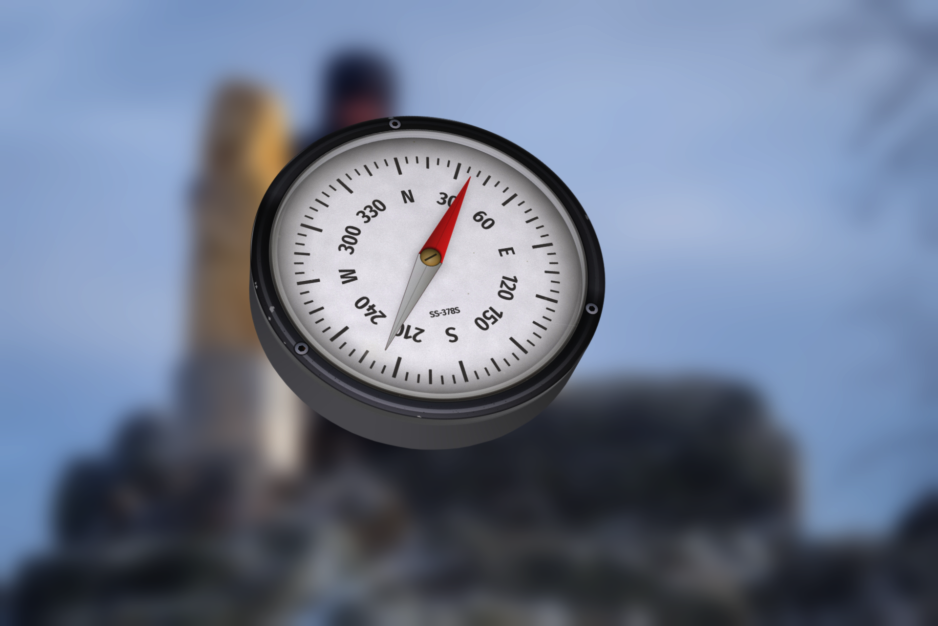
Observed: 37.5 °
